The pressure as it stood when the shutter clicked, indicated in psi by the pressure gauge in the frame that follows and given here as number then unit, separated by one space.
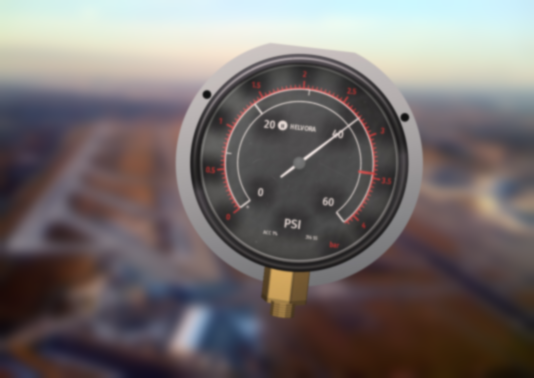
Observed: 40 psi
